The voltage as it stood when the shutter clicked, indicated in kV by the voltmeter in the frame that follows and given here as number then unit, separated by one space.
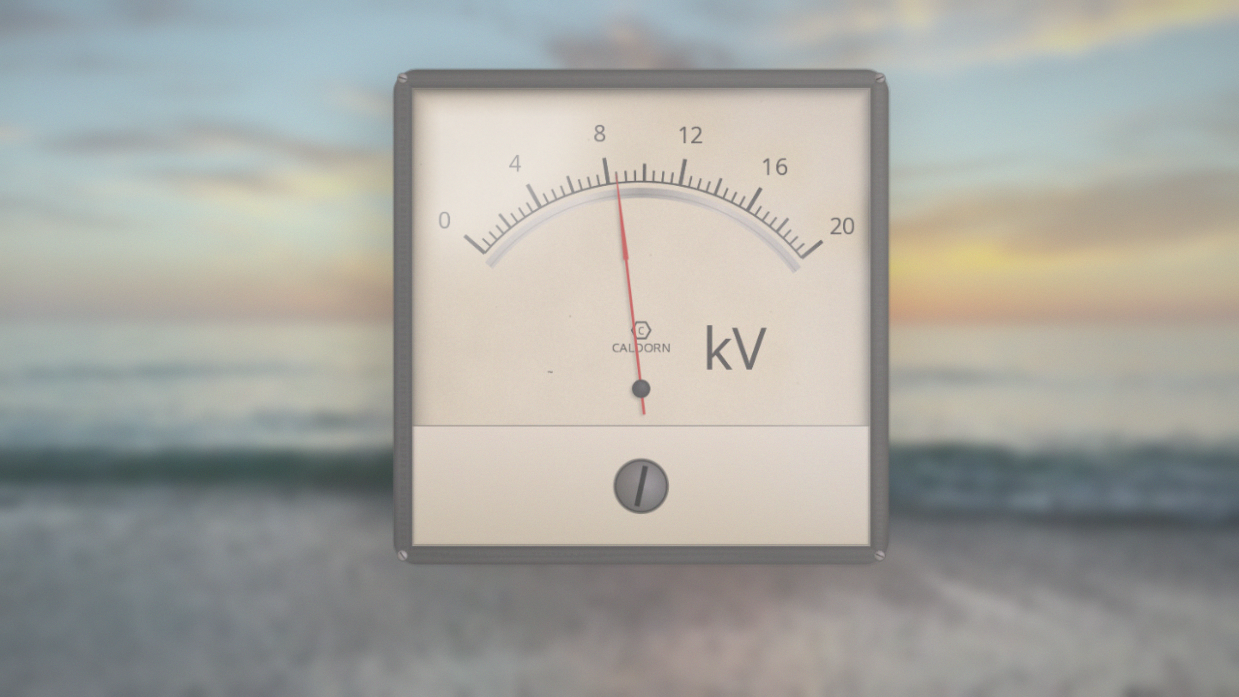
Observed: 8.5 kV
